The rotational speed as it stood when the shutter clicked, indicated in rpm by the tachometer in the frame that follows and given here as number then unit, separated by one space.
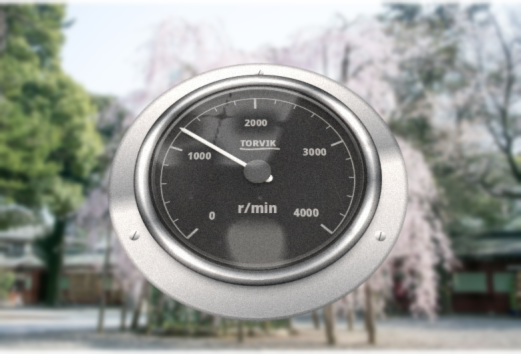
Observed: 1200 rpm
